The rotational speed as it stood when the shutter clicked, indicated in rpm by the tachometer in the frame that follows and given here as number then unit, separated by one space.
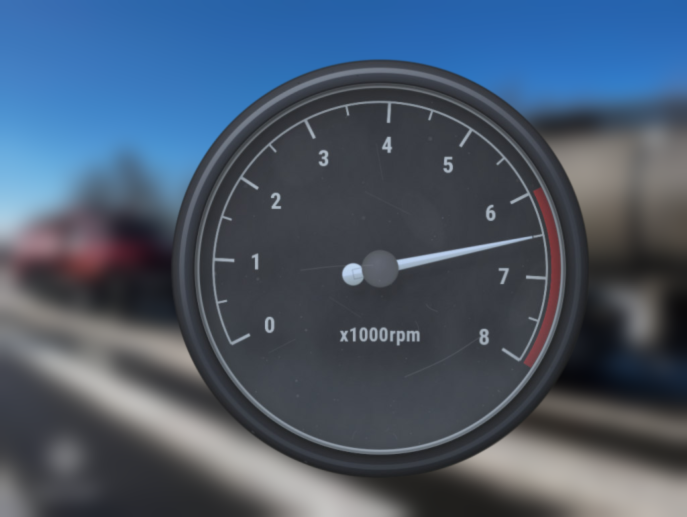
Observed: 6500 rpm
